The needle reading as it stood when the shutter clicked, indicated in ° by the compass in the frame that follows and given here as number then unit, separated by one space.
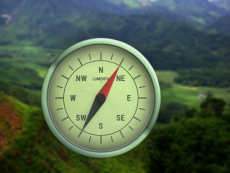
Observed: 30 °
